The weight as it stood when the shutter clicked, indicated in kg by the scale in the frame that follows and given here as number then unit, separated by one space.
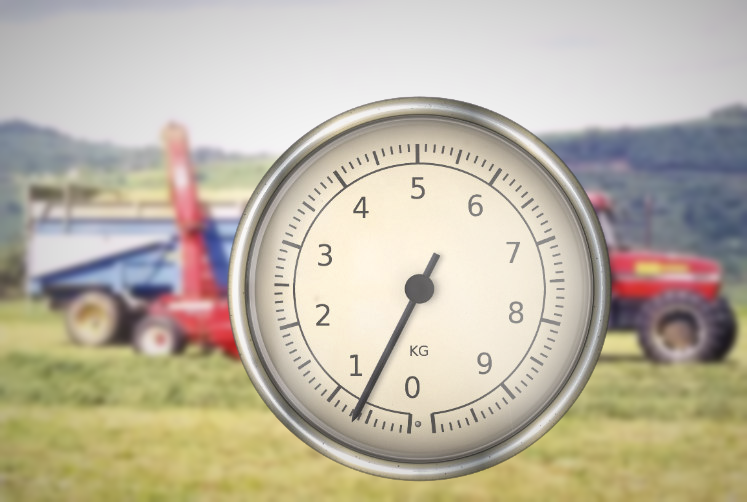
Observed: 0.65 kg
